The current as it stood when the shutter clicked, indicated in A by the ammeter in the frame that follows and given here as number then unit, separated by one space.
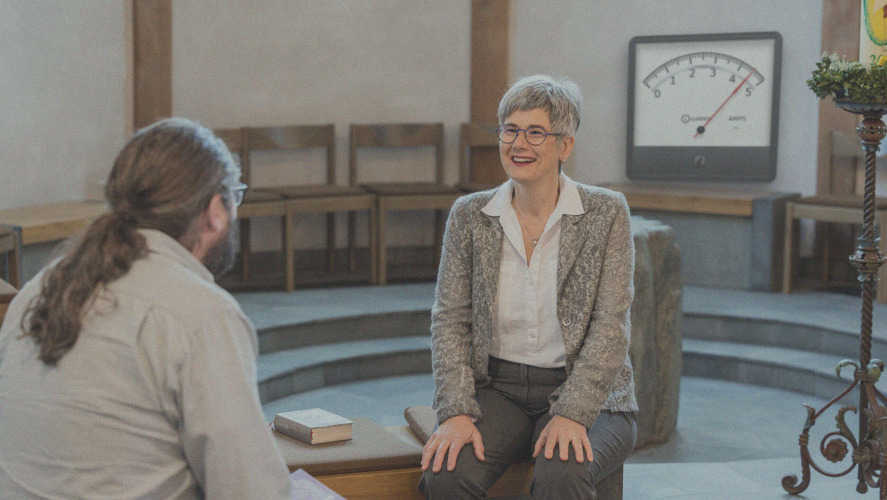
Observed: 4.5 A
